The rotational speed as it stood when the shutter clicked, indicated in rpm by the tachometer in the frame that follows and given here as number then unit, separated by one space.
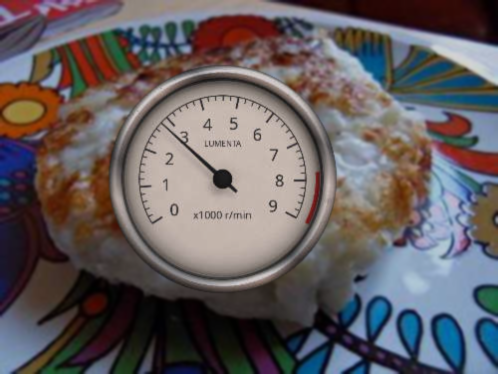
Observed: 2800 rpm
